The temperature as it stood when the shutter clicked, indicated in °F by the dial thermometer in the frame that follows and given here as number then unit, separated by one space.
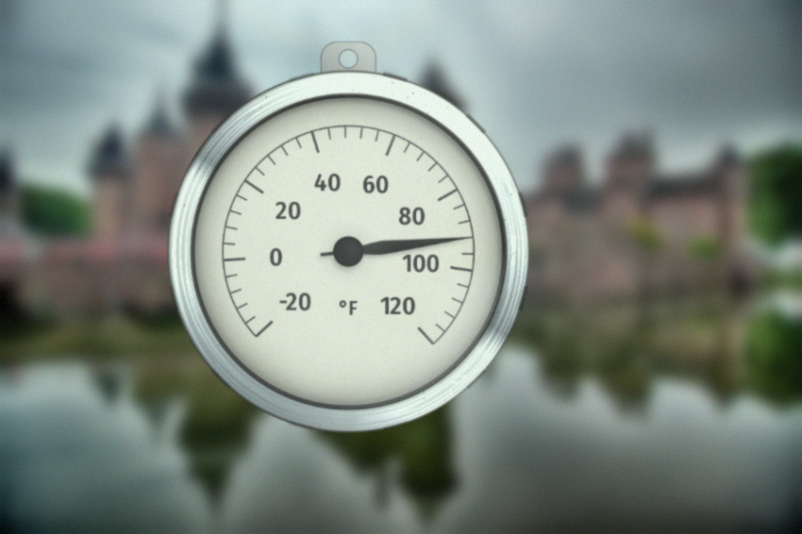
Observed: 92 °F
